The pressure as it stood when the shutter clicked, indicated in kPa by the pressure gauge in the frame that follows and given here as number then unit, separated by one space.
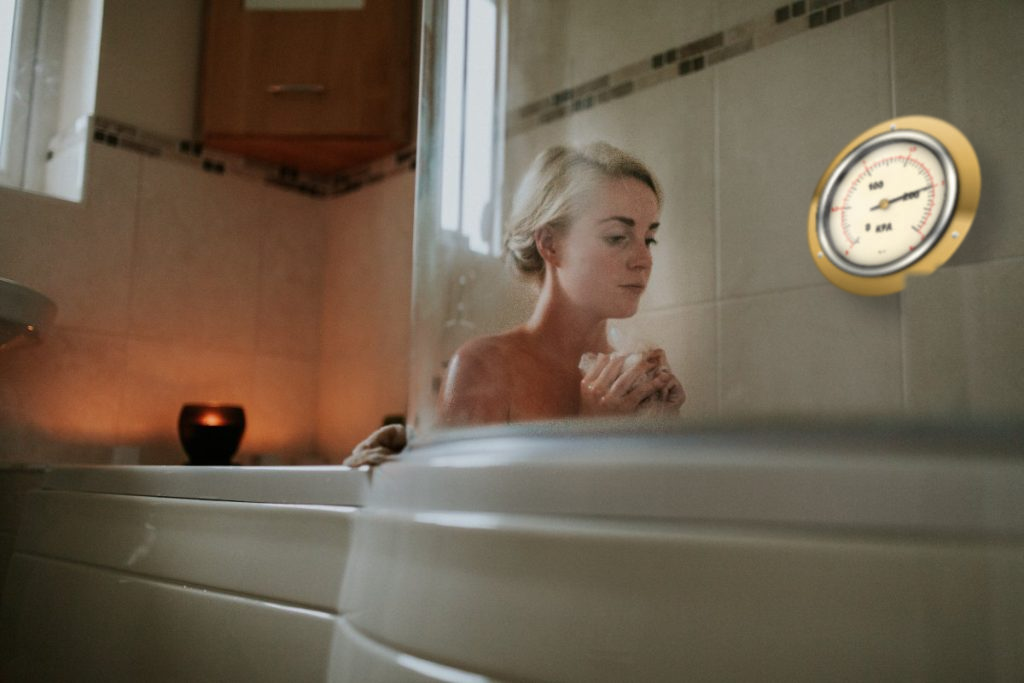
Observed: 200 kPa
